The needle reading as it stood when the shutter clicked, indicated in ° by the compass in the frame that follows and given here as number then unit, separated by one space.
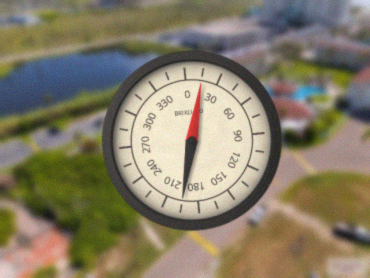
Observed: 15 °
